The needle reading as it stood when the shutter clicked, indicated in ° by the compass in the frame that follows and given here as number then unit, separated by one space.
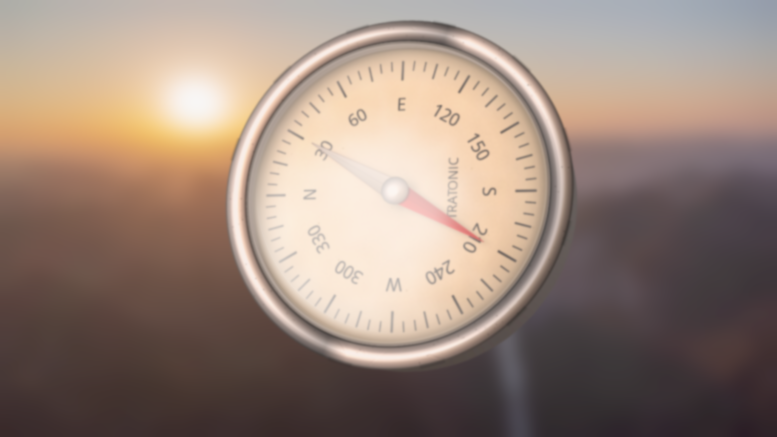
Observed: 210 °
